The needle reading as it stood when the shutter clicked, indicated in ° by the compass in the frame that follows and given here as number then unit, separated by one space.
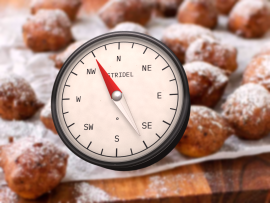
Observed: 330 °
